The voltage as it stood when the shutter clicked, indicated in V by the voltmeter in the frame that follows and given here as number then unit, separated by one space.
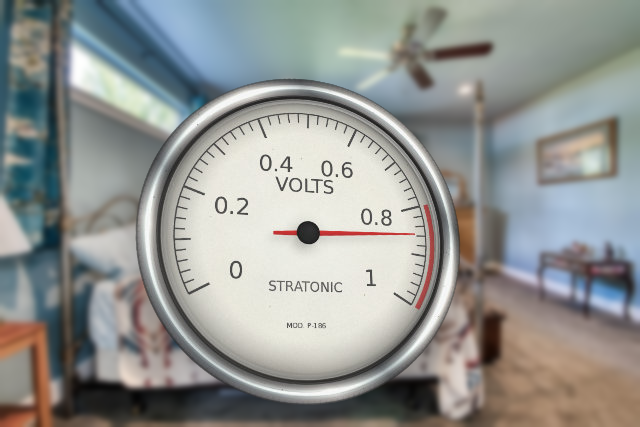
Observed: 0.86 V
